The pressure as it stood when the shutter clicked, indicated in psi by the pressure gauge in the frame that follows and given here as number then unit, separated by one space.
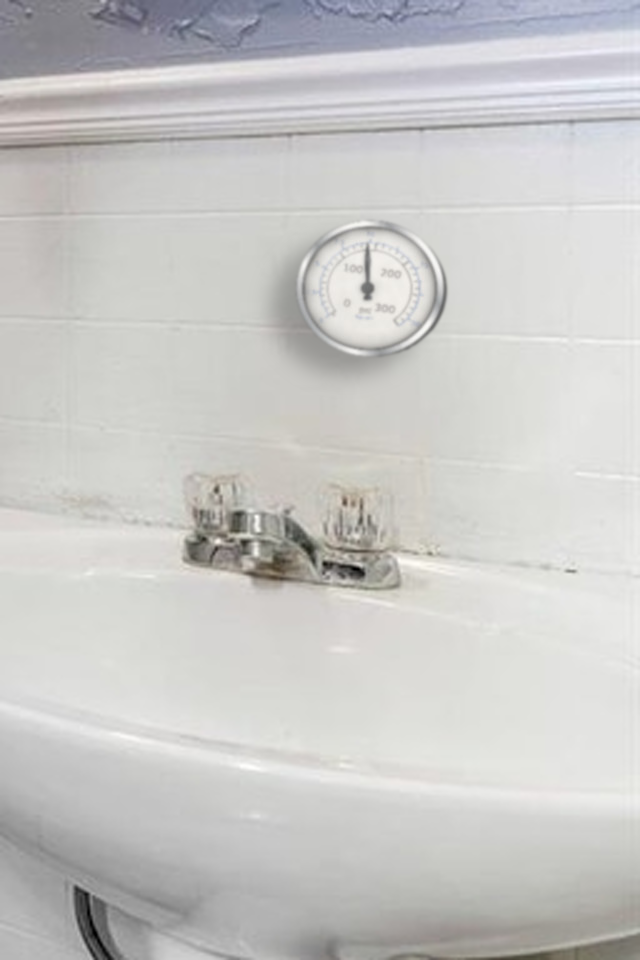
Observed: 140 psi
